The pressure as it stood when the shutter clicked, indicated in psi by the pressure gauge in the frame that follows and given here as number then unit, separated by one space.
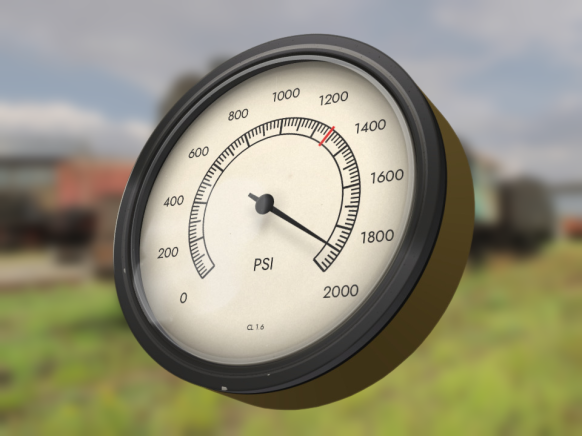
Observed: 1900 psi
